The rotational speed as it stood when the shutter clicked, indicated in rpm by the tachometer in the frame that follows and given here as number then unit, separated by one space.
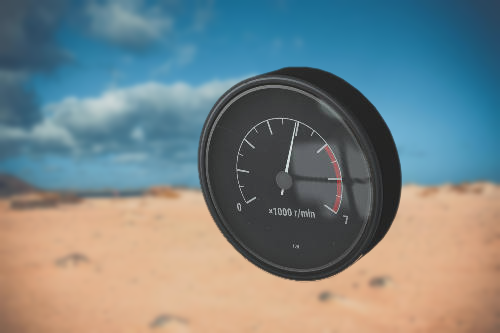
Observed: 4000 rpm
